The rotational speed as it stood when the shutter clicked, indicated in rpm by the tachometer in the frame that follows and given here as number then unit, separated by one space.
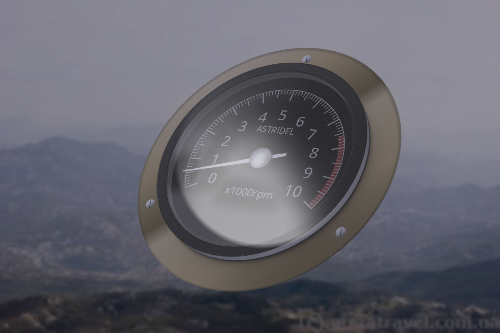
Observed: 500 rpm
